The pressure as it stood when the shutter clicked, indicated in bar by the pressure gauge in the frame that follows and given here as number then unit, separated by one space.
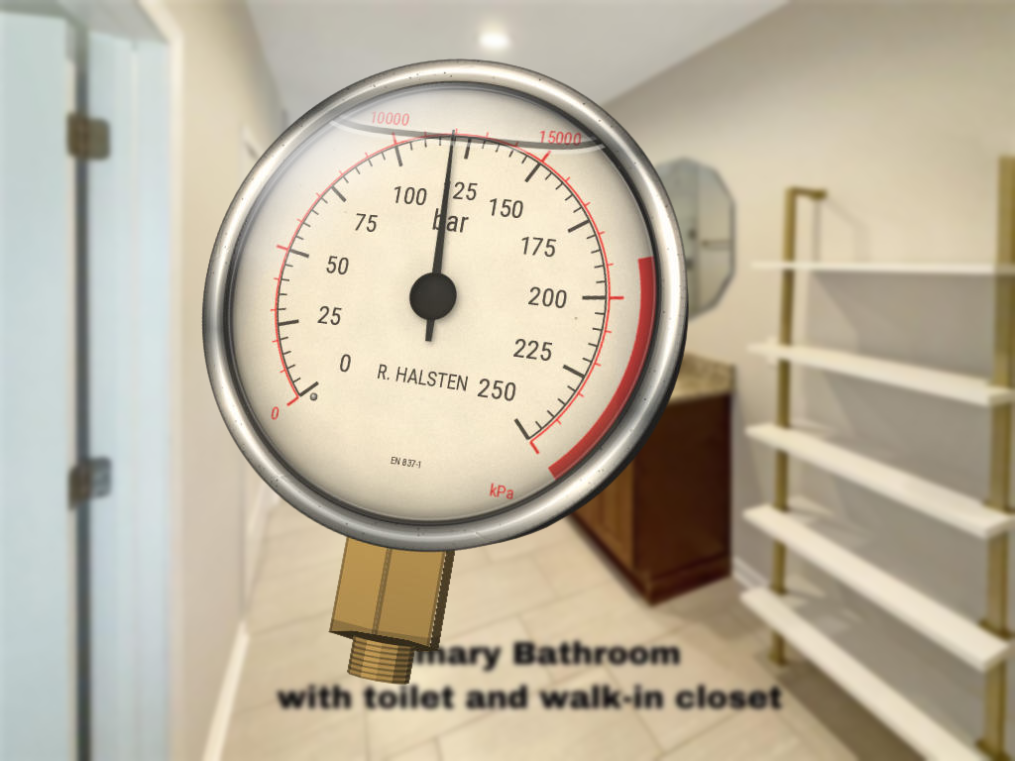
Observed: 120 bar
